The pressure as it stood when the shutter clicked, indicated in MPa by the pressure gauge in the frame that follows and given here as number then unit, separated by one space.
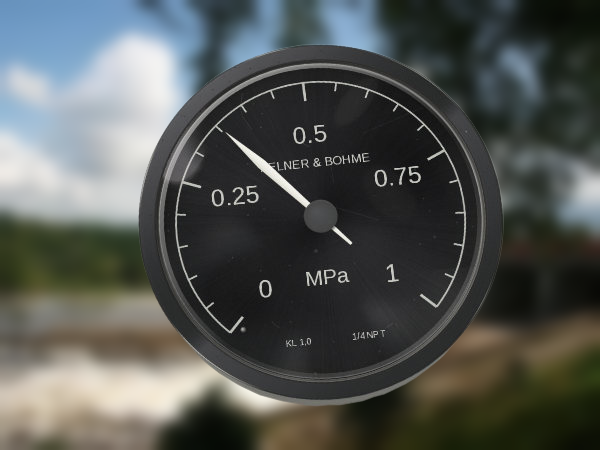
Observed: 0.35 MPa
